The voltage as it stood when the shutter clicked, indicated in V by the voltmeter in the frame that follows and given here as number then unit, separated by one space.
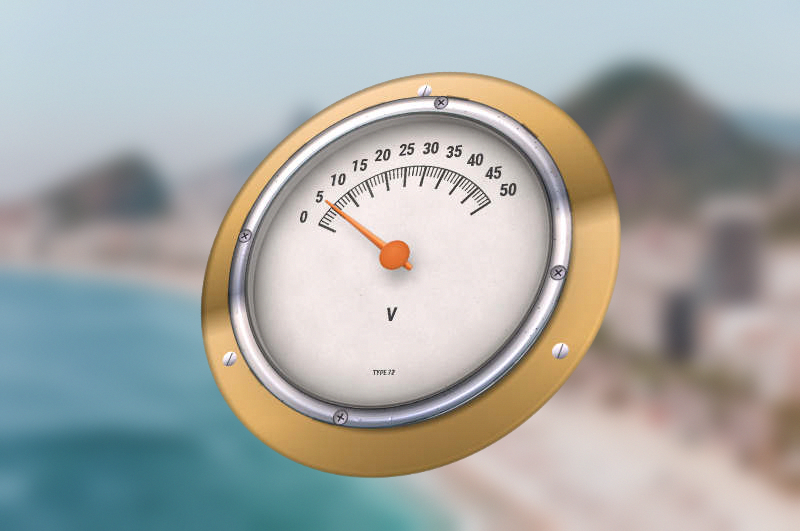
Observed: 5 V
